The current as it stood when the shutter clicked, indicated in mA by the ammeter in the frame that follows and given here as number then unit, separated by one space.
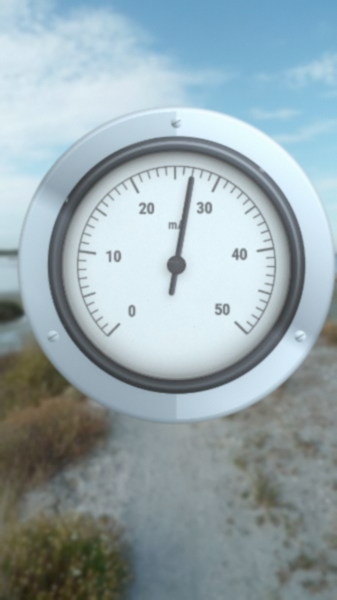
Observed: 27 mA
